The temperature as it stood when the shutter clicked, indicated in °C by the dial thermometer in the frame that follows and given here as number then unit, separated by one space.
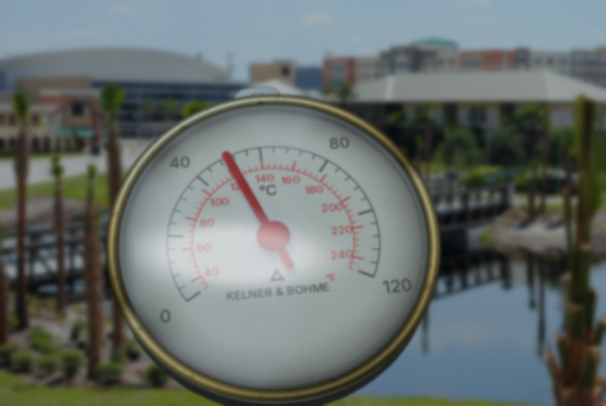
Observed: 50 °C
